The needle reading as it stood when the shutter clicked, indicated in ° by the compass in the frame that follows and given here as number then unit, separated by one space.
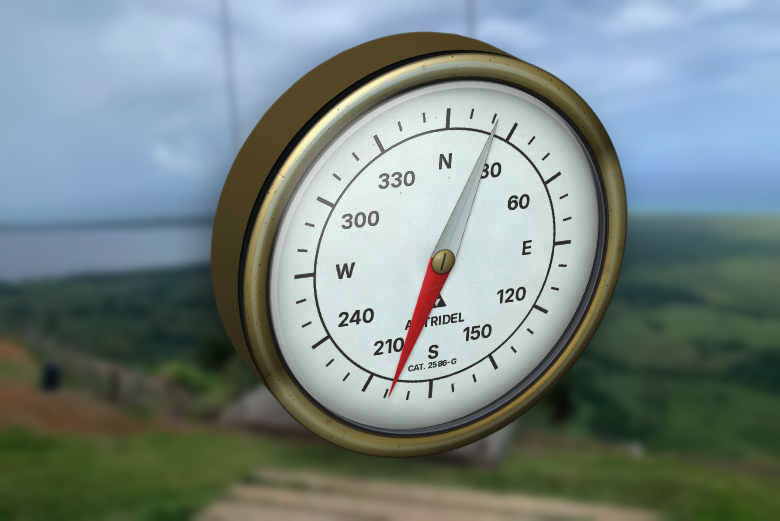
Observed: 200 °
